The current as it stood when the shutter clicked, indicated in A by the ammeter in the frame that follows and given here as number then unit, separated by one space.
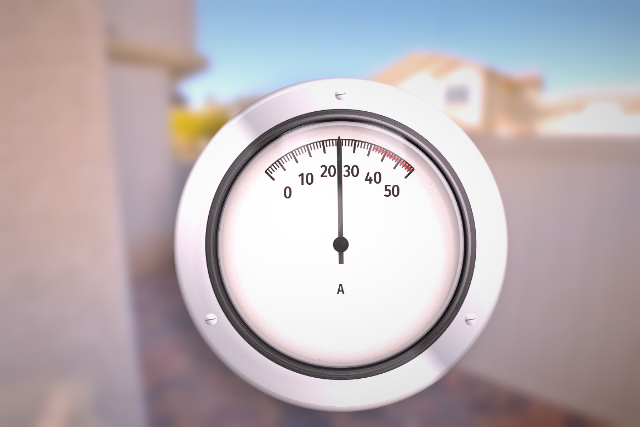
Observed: 25 A
